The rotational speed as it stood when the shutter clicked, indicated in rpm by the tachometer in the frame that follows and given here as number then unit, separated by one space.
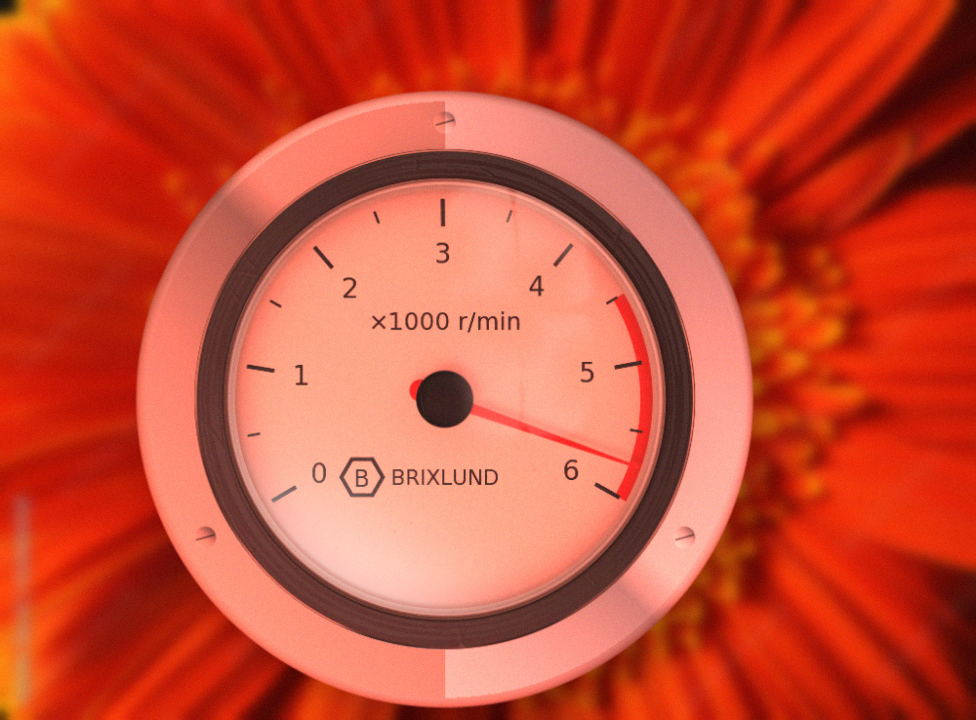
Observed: 5750 rpm
